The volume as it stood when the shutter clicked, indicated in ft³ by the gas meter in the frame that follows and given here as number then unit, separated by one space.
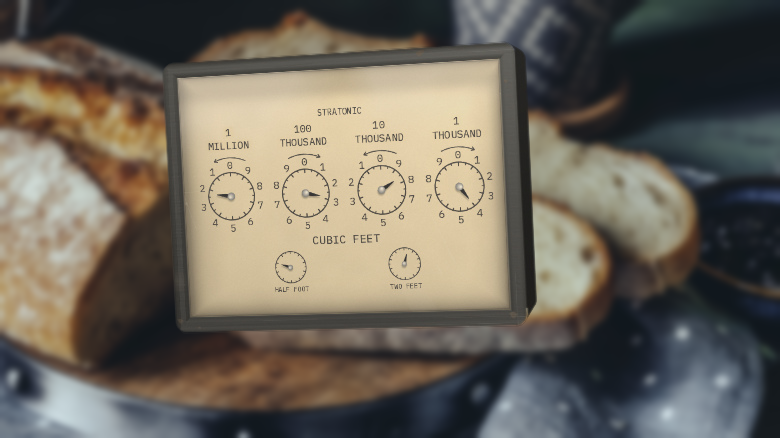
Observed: 228400 ft³
